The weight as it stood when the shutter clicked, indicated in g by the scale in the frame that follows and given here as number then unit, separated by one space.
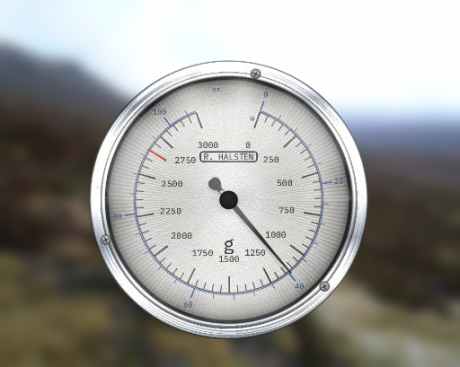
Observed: 1125 g
